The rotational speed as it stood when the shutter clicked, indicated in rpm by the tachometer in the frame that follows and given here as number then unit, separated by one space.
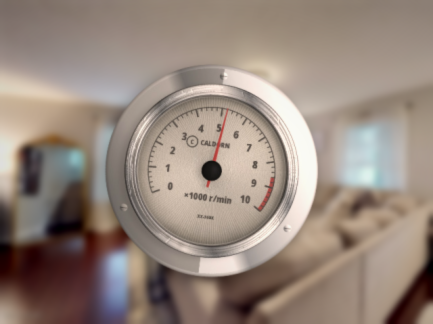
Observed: 5200 rpm
